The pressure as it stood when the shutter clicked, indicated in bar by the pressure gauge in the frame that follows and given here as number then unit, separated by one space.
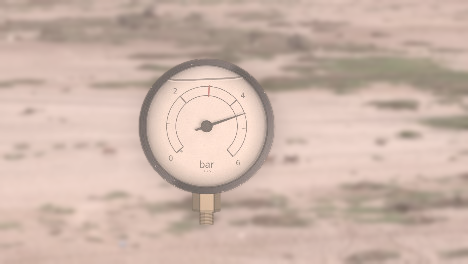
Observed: 4.5 bar
